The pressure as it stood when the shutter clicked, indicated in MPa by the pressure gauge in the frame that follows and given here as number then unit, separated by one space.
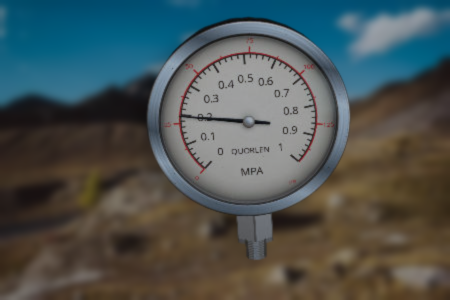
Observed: 0.2 MPa
